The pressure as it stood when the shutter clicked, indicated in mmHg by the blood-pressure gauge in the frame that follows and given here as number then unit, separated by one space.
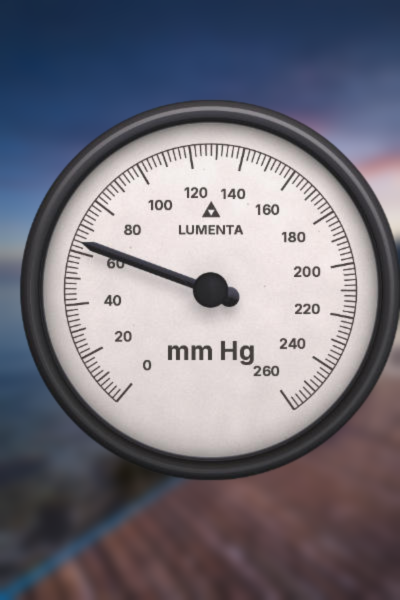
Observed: 64 mmHg
